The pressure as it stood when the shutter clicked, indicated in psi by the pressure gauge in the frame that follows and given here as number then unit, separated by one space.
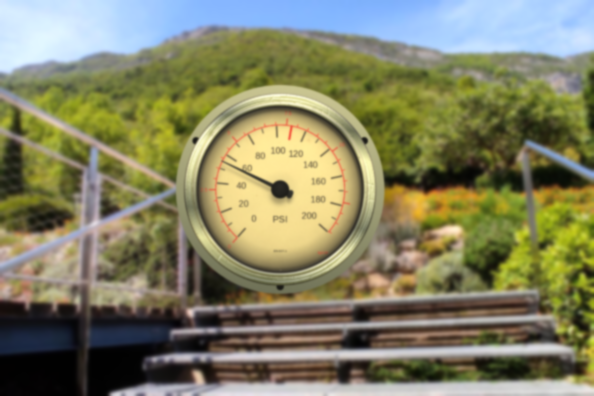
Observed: 55 psi
